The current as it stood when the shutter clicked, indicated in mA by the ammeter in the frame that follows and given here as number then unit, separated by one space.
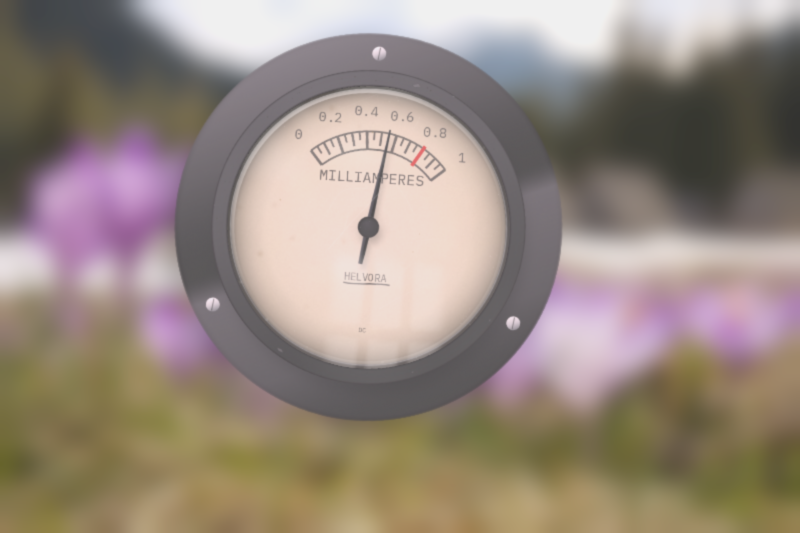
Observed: 0.55 mA
